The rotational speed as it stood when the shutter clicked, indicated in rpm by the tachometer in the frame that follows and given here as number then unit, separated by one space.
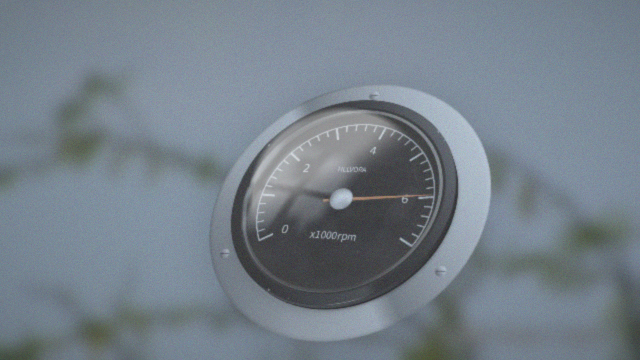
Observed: 6000 rpm
